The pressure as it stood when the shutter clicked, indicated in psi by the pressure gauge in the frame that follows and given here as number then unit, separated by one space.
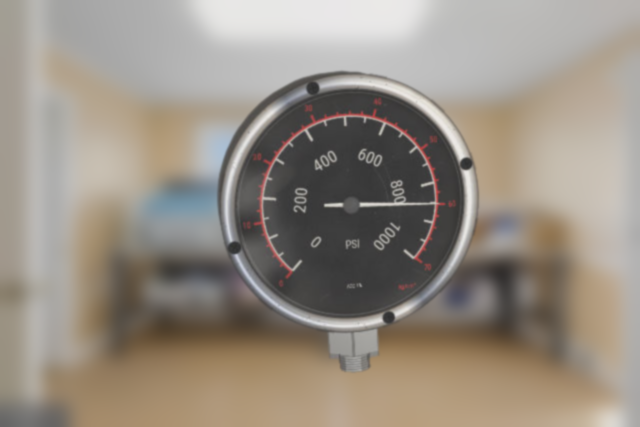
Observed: 850 psi
